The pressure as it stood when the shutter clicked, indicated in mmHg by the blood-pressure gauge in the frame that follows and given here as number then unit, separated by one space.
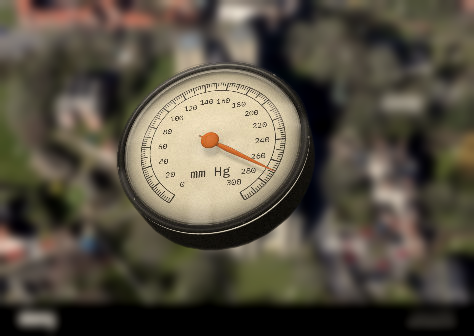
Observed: 270 mmHg
